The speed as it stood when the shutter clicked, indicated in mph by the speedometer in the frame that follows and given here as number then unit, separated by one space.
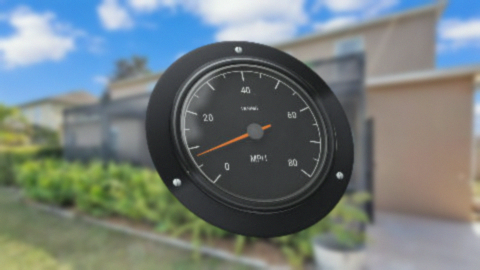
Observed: 7.5 mph
